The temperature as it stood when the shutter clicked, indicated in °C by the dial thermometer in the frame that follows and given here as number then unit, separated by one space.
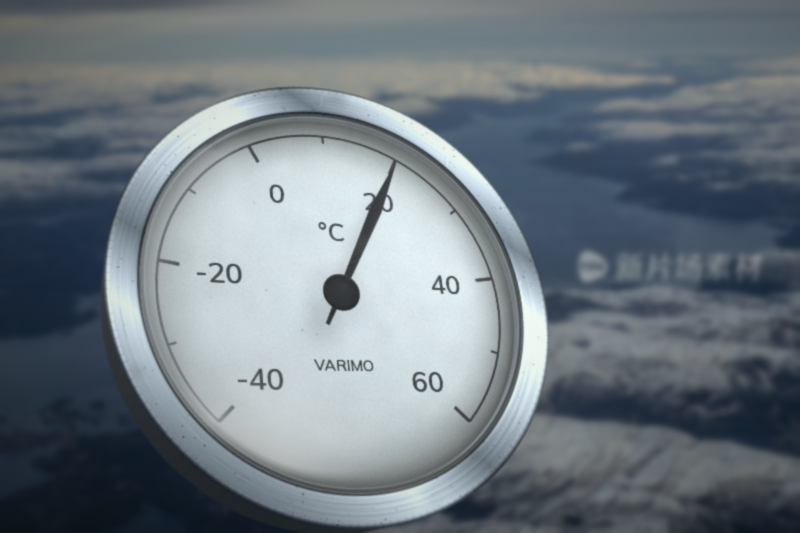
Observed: 20 °C
